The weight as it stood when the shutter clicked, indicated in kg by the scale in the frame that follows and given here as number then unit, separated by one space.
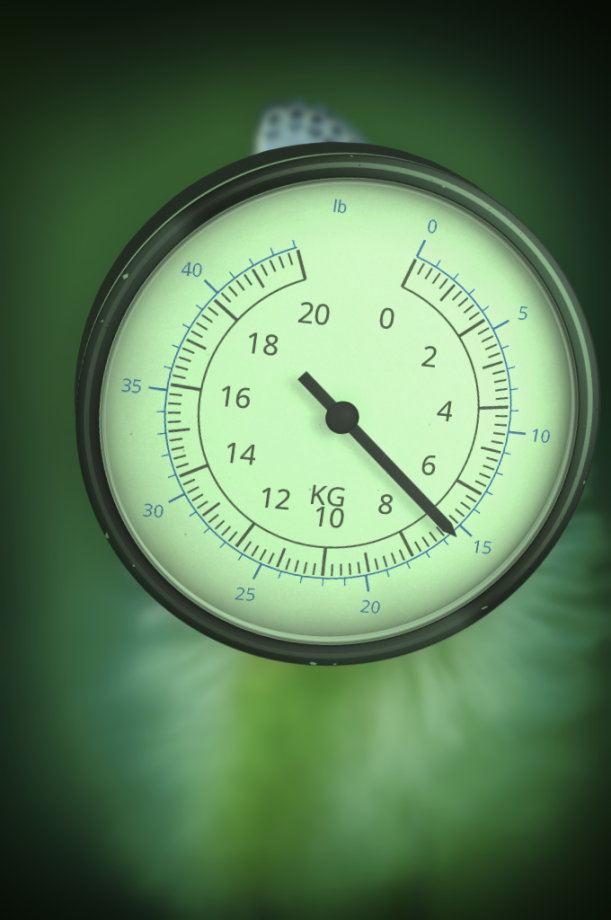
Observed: 7 kg
